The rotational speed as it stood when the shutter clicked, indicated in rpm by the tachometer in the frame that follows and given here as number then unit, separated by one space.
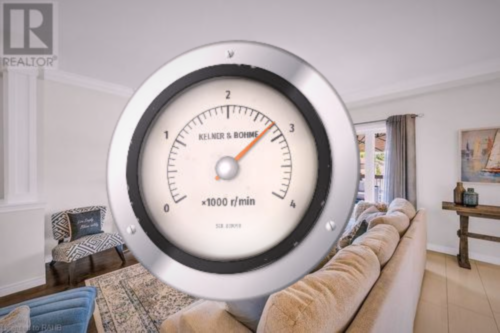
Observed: 2800 rpm
